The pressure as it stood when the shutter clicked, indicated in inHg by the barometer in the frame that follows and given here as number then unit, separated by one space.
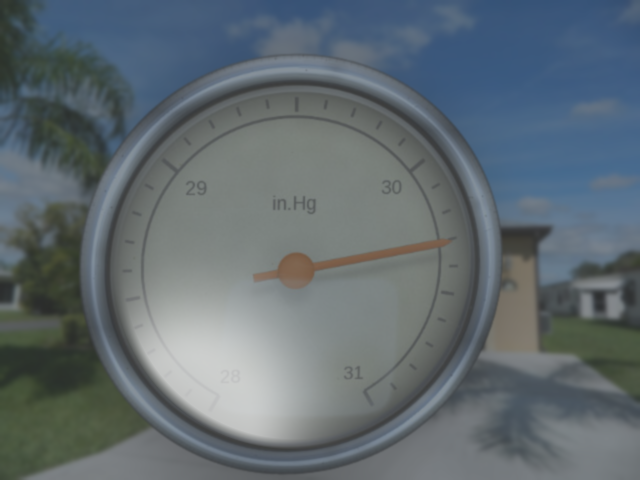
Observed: 30.3 inHg
